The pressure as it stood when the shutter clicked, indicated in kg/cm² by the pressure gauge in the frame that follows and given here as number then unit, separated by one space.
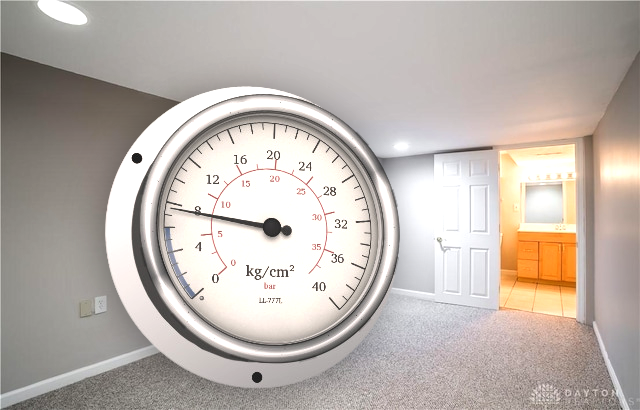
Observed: 7.5 kg/cm²
